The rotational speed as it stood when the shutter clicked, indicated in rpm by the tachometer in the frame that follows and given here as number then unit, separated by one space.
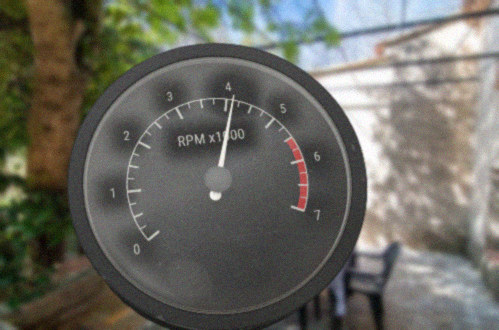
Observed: 4125 rpm
